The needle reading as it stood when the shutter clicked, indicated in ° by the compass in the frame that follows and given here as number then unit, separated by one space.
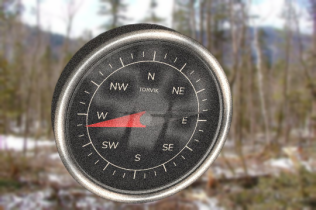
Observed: 260 °
